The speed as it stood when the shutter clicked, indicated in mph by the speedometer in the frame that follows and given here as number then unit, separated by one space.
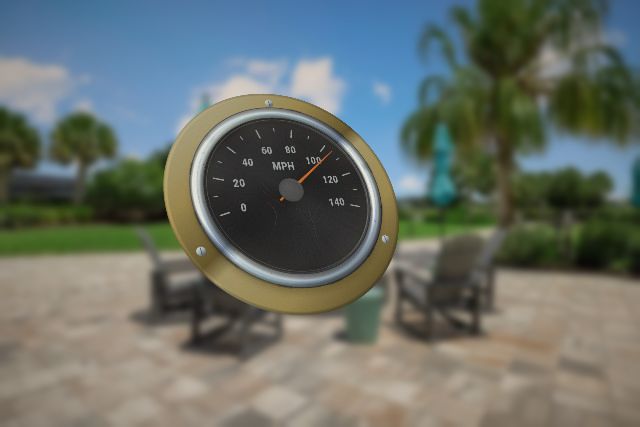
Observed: 105 mph
